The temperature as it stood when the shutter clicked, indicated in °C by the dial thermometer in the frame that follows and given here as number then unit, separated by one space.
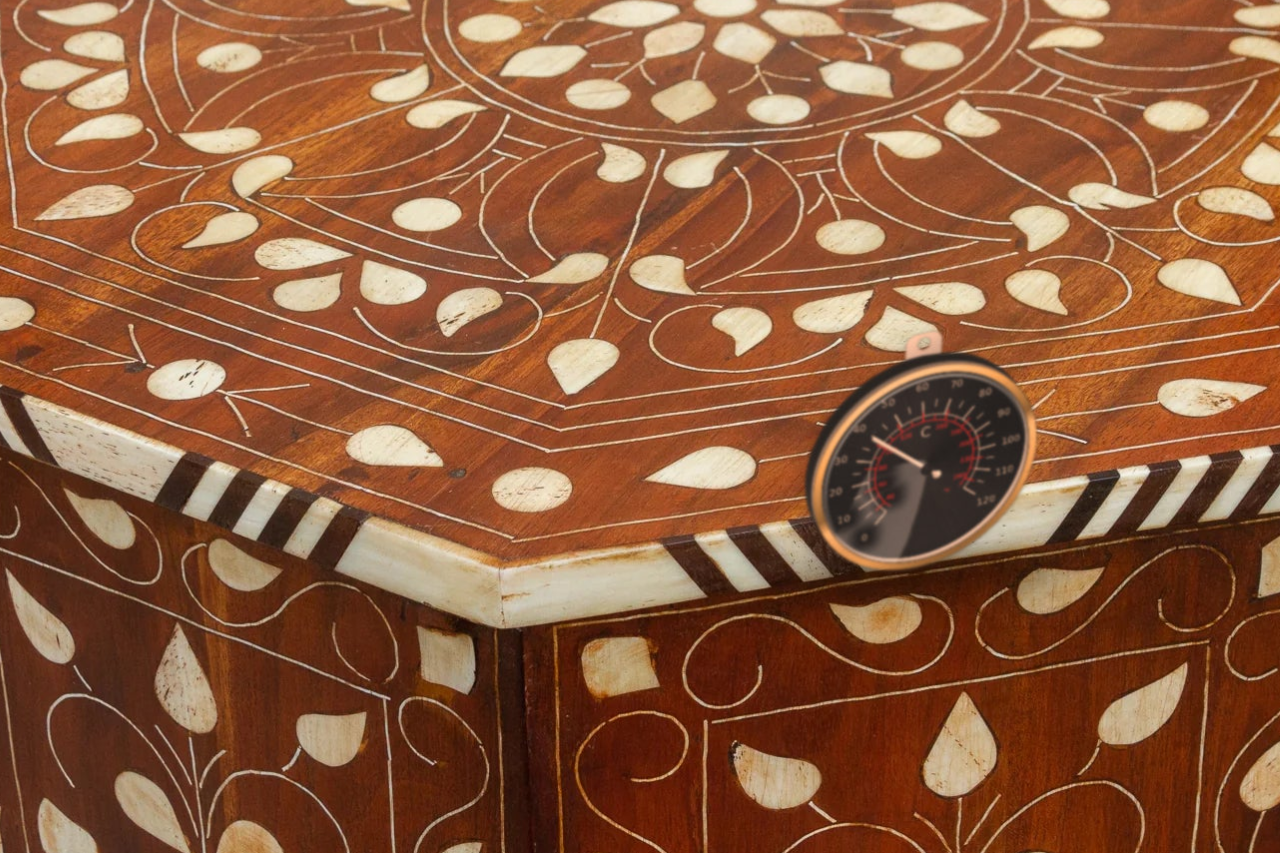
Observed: 40 °C
